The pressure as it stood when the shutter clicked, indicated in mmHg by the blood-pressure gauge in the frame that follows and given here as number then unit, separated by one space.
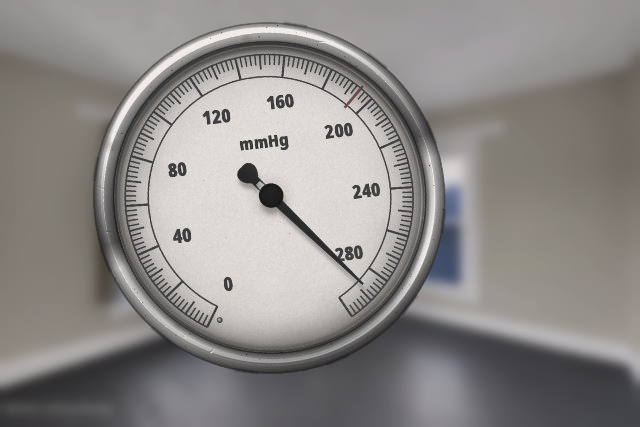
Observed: 288 mmHg
